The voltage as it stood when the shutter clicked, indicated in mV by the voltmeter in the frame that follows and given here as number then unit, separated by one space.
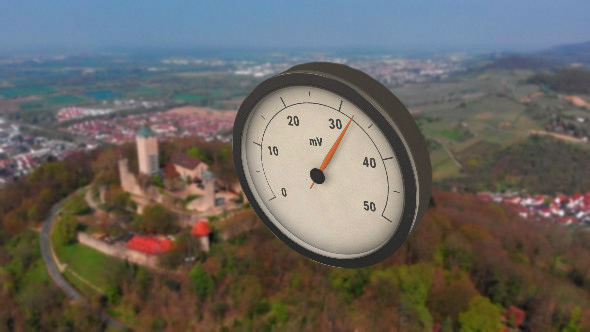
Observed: 32.5 mV
